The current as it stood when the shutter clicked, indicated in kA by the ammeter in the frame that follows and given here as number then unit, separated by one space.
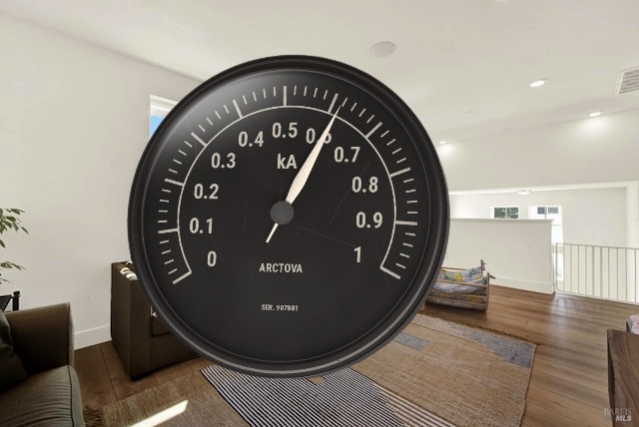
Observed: 0.62 kA
